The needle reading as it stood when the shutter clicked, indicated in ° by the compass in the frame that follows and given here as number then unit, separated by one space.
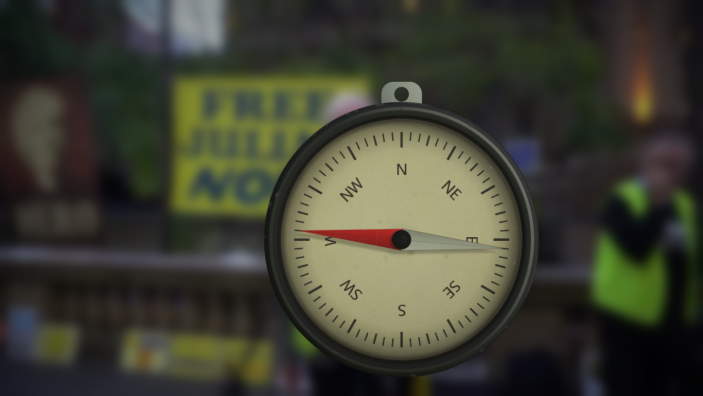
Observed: 275 °
